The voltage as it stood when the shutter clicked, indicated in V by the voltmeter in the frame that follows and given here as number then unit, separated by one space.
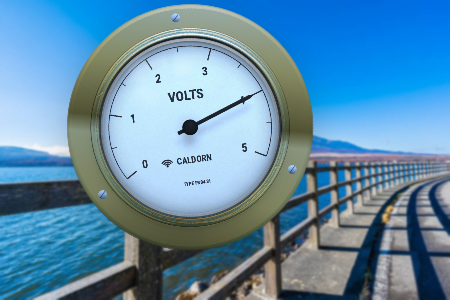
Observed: 4 V
